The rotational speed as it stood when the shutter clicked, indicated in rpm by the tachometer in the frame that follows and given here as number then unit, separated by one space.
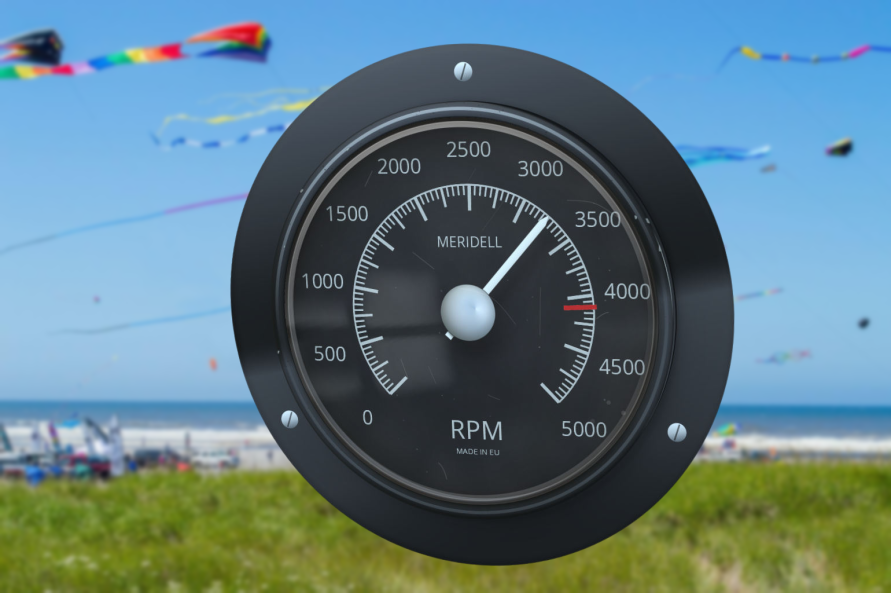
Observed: 3250 rpm
